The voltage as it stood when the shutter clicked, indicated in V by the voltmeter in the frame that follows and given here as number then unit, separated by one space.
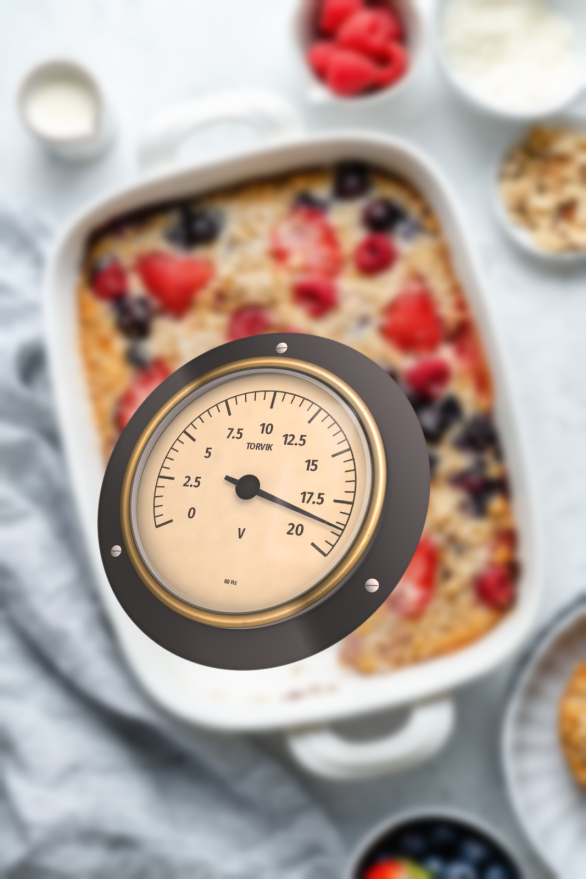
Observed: 18.75 V
